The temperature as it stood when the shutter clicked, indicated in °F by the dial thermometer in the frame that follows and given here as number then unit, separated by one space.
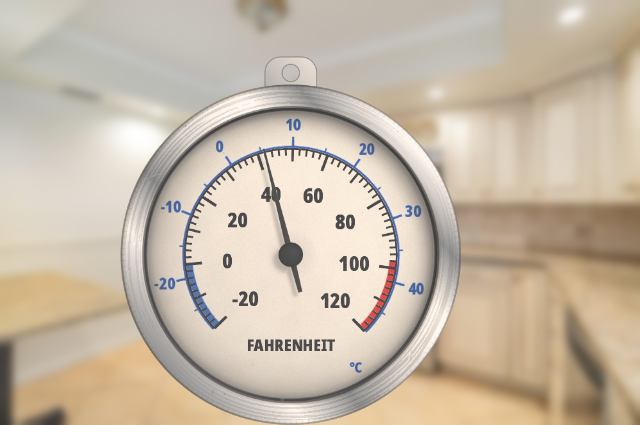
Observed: 42 °F
